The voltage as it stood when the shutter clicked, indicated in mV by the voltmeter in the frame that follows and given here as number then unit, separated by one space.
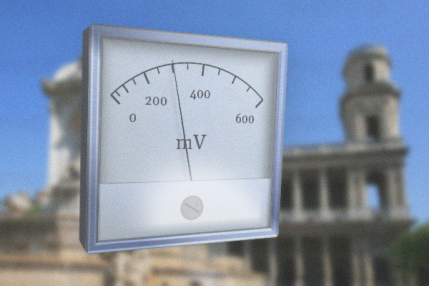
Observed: 300 mV
